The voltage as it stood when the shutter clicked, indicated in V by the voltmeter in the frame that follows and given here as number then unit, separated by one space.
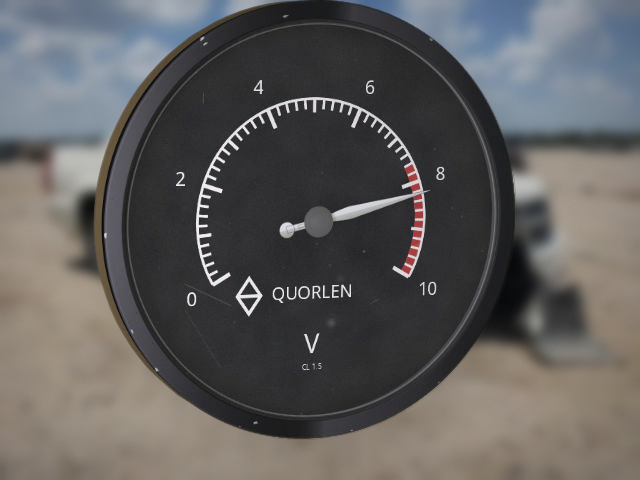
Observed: 8.2 V
